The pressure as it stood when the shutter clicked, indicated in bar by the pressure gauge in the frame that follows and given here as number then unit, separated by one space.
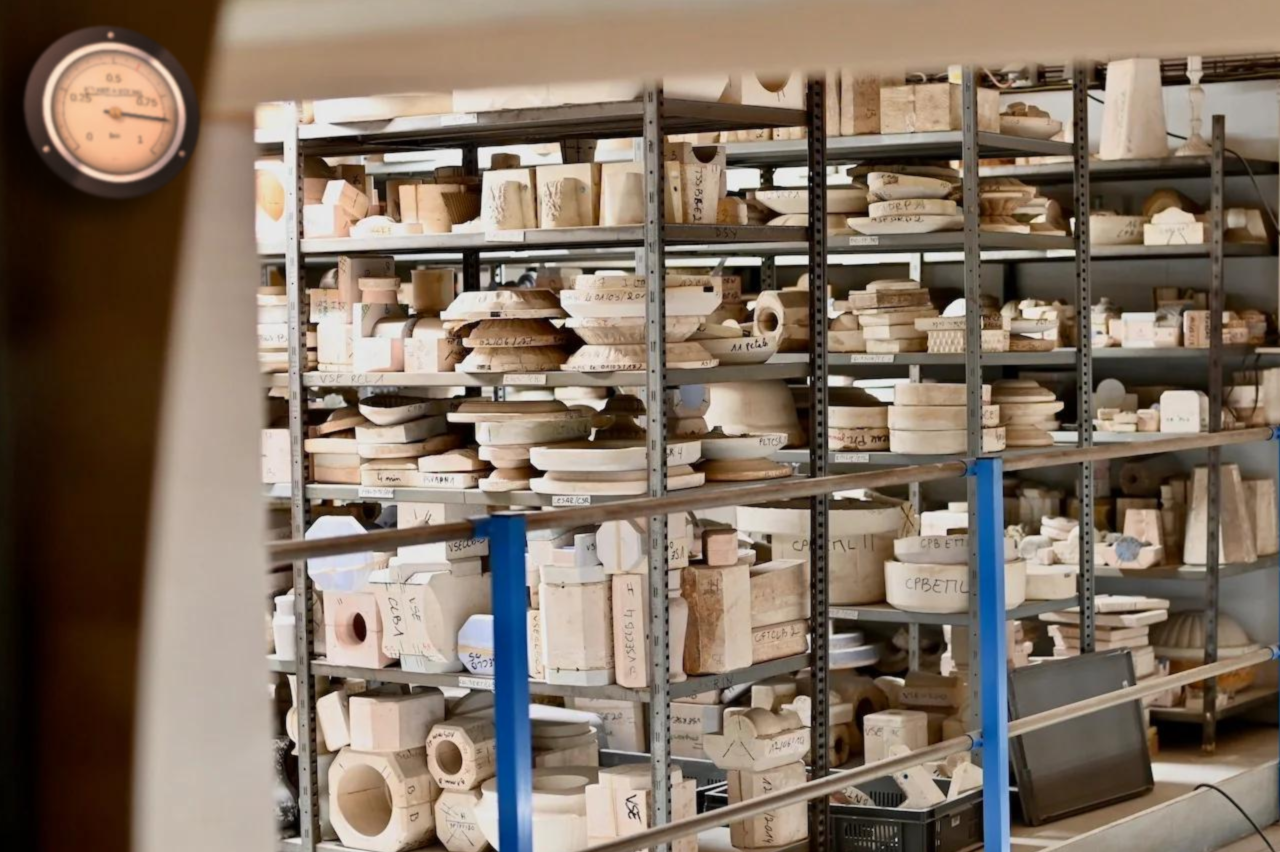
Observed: 0.85 bar
